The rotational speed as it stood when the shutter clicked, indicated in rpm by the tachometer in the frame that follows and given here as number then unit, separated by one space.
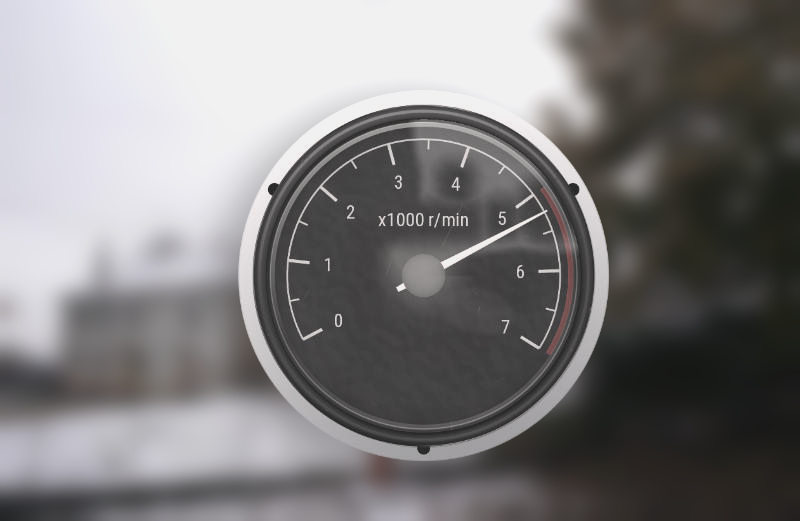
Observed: 5250 rpm
